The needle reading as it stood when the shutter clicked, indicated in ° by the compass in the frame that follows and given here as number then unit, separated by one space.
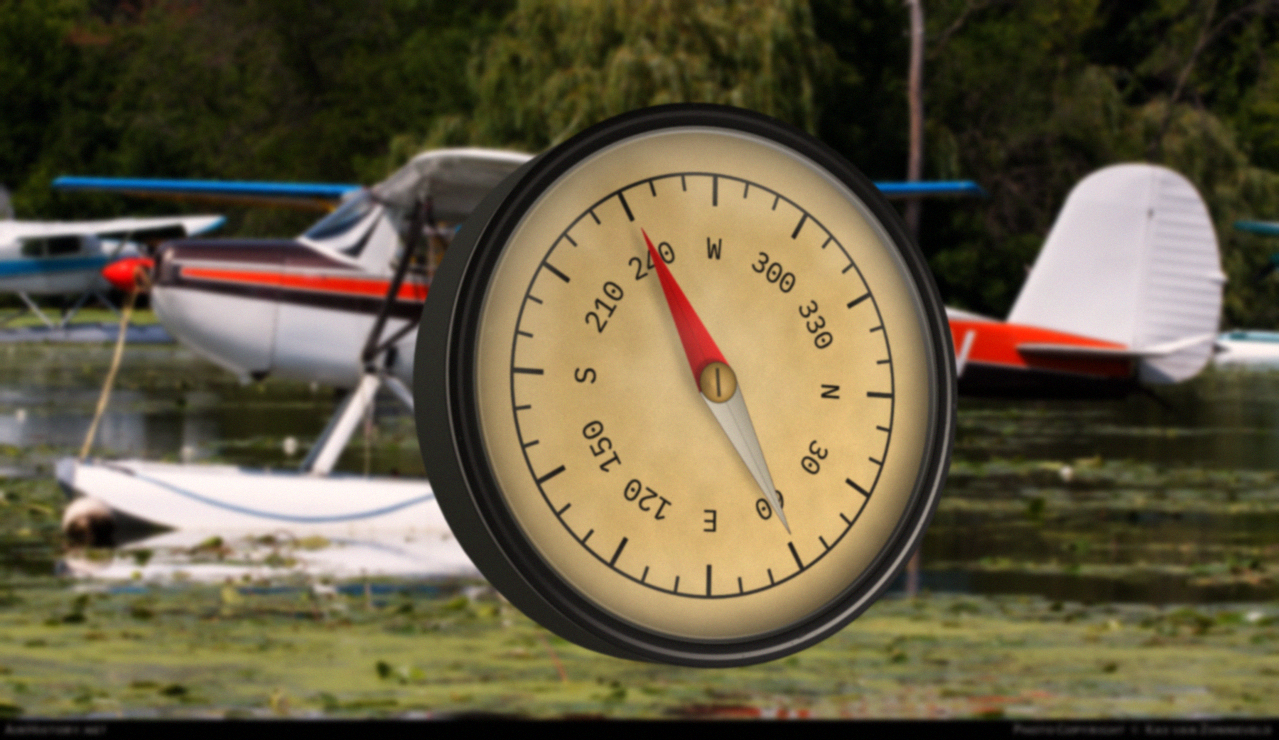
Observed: 240 °
